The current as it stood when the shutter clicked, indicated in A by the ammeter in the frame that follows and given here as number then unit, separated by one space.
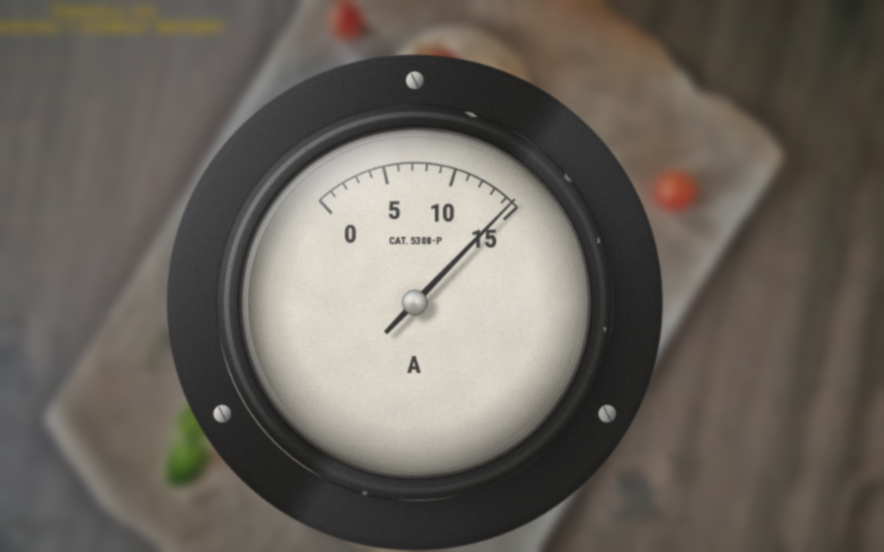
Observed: 14.5 A
